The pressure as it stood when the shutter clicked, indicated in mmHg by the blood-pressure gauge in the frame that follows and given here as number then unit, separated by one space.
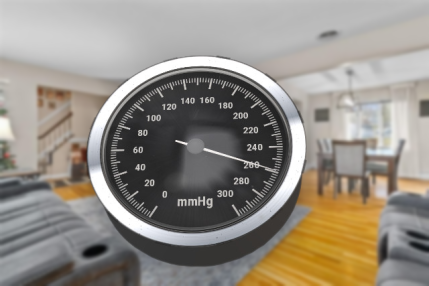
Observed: 260 mmHg
